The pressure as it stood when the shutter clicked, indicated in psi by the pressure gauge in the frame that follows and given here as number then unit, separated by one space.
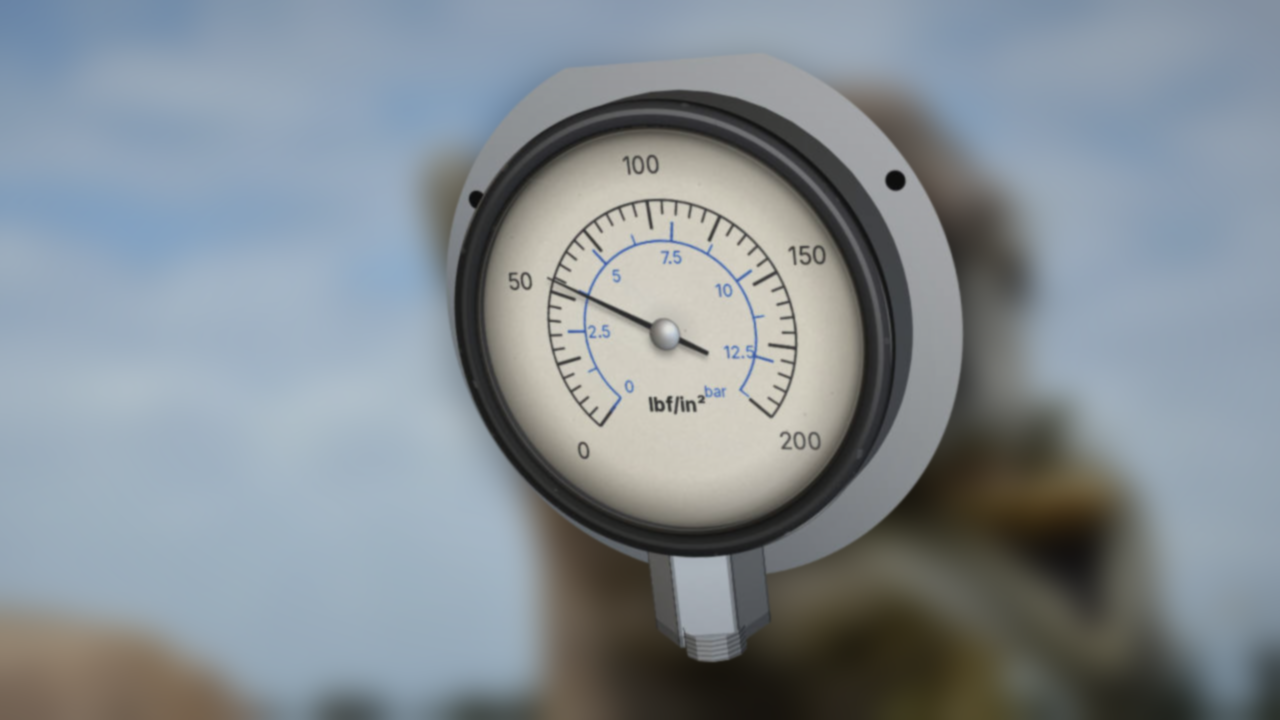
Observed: 55 psi
